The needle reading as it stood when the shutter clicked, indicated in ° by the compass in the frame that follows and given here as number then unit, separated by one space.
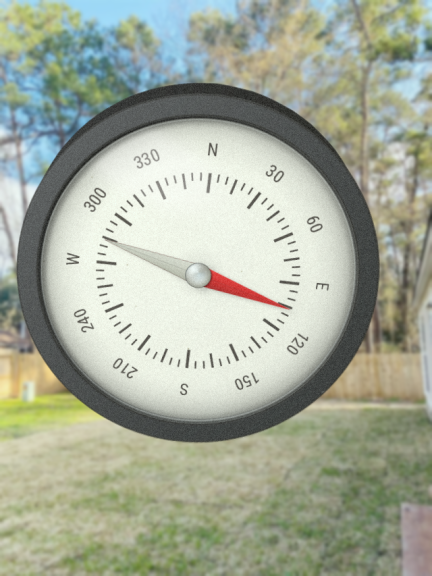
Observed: 105 °
